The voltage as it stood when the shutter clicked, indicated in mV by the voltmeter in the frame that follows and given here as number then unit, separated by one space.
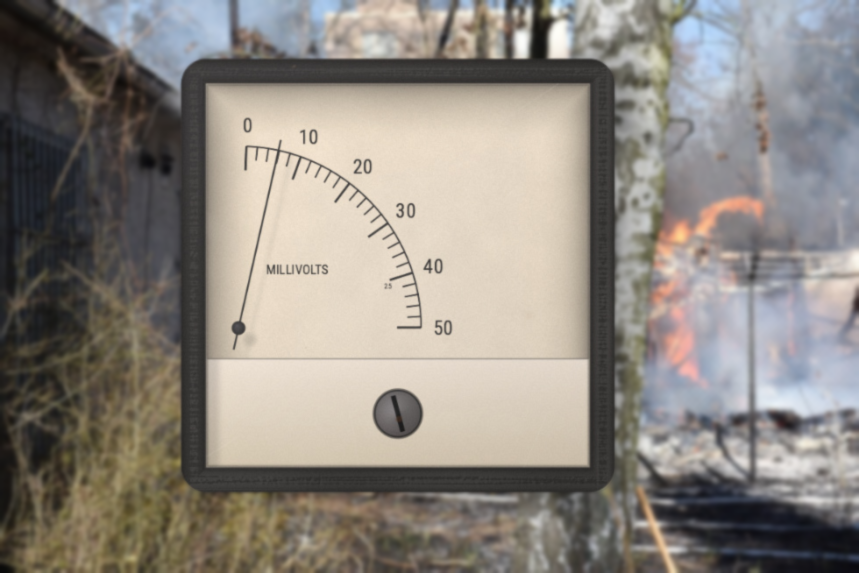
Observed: 6 mV
